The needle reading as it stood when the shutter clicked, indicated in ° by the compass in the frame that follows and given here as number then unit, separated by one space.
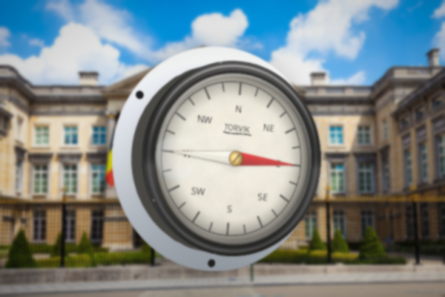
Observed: 90 °
